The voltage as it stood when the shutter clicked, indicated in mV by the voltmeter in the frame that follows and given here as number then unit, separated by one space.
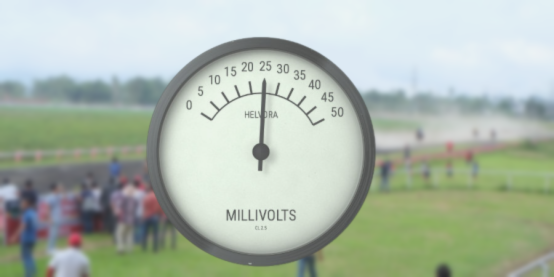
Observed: 25 mV
